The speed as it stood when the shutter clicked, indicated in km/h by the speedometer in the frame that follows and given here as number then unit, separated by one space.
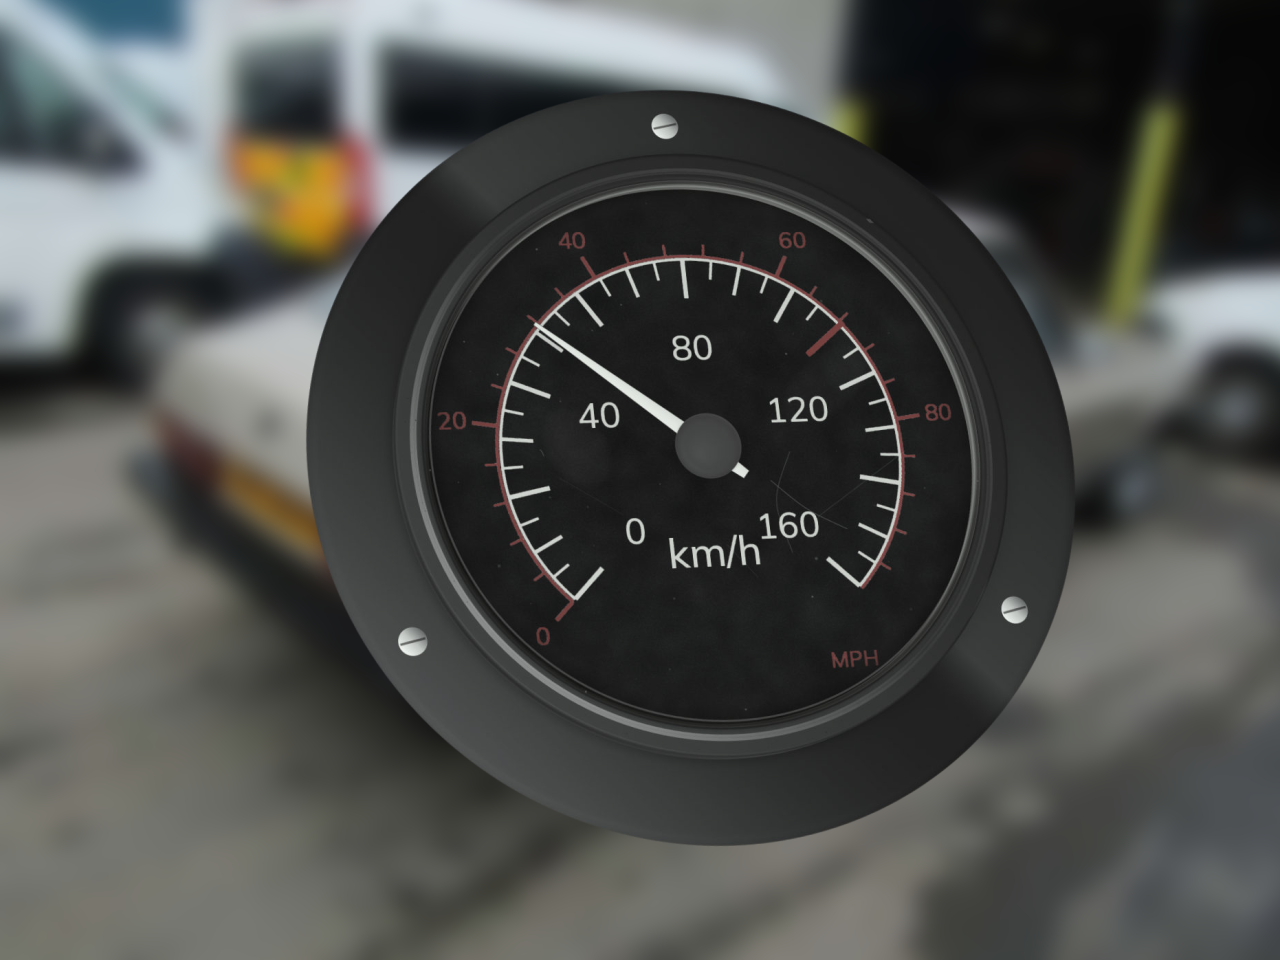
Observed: 50 km/h
